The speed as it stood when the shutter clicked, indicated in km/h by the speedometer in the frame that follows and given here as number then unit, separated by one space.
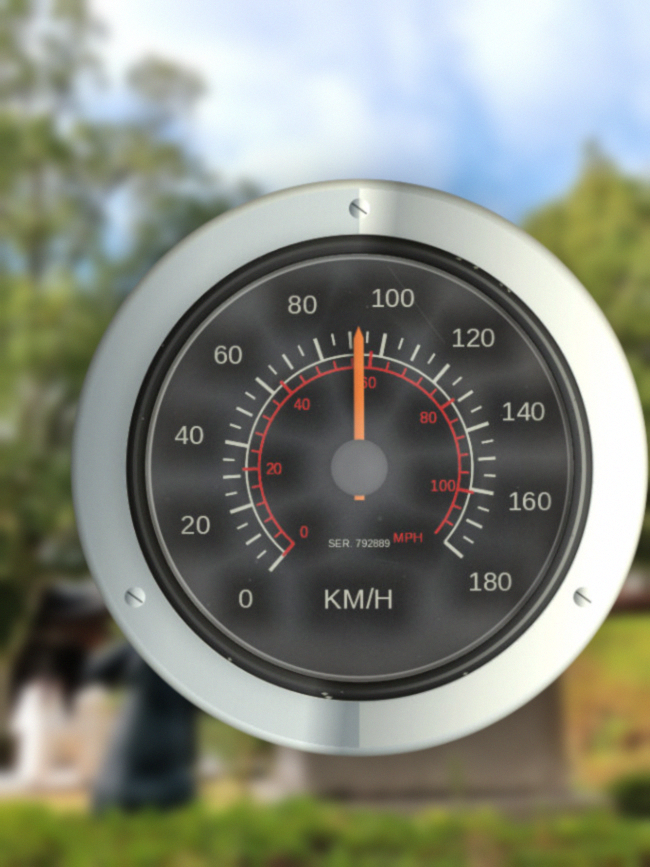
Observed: 92.5 km/h
